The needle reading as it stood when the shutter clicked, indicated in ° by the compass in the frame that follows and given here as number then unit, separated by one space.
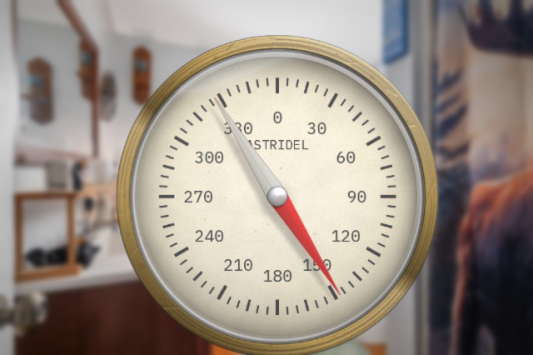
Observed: 147.5 °
